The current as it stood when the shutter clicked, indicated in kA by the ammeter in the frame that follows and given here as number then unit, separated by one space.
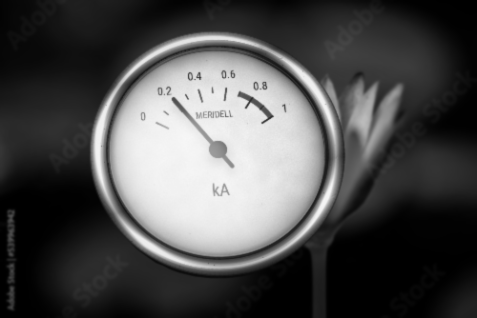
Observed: 0.2 kA
